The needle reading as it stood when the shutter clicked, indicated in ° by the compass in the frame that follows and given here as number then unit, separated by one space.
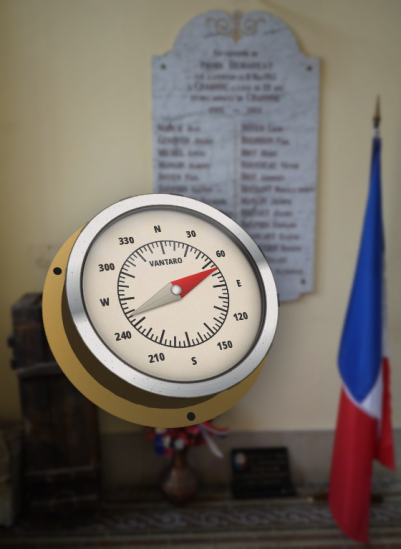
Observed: 70 °
